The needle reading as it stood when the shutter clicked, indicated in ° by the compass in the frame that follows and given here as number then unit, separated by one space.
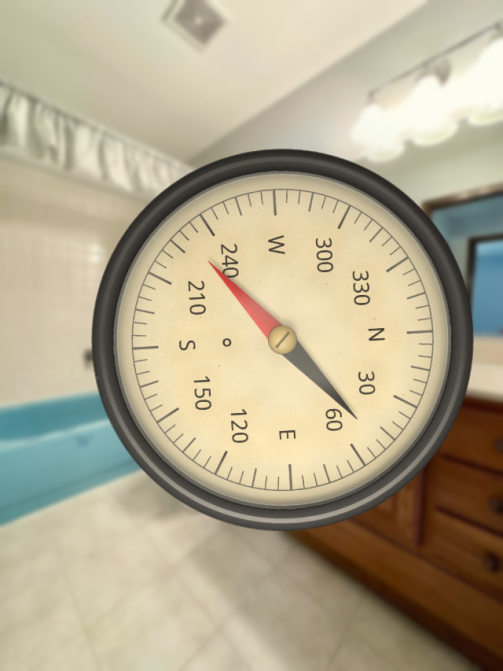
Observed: 230 °
